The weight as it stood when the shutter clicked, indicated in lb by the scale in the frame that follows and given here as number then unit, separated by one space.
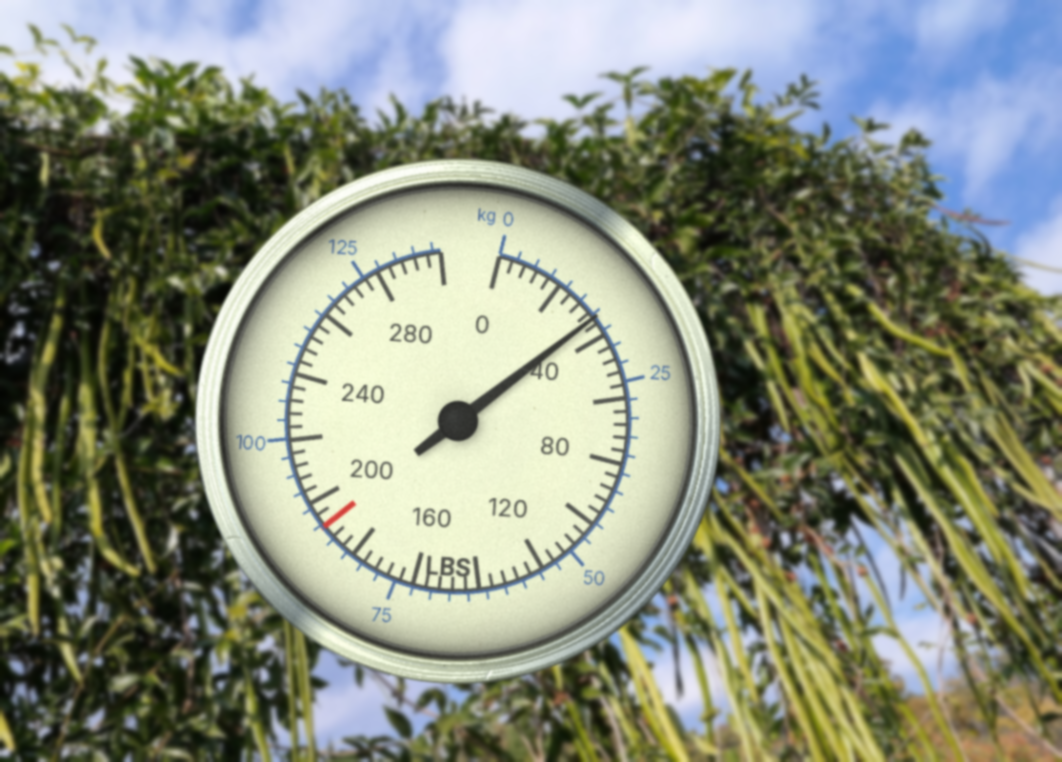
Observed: 34 lb
